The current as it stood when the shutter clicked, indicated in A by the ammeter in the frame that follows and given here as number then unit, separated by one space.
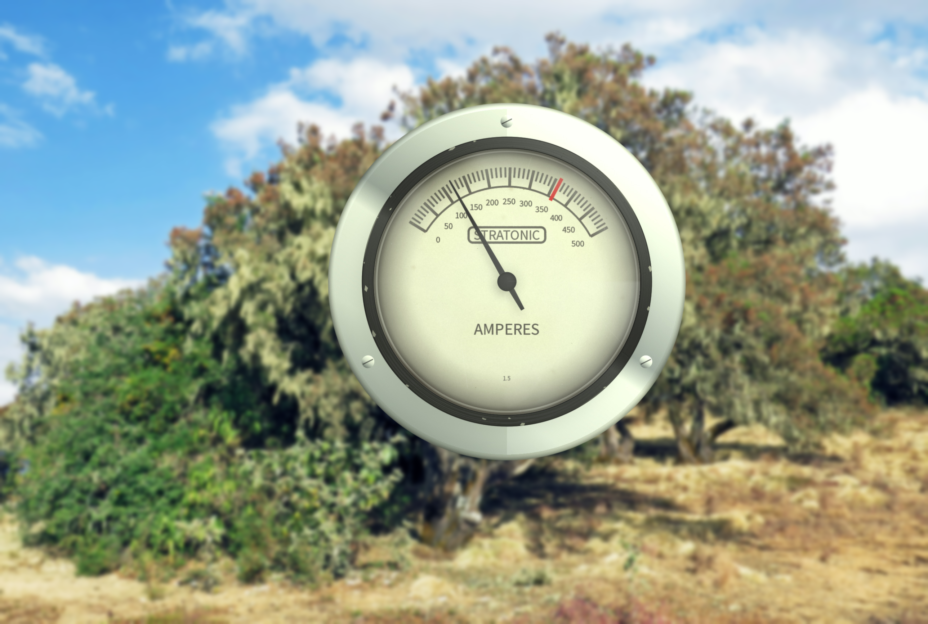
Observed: 120 A
